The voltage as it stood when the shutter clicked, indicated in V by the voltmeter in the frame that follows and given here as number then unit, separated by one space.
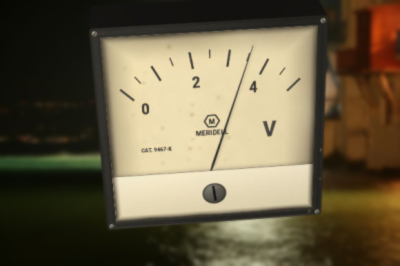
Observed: 3.5 V
